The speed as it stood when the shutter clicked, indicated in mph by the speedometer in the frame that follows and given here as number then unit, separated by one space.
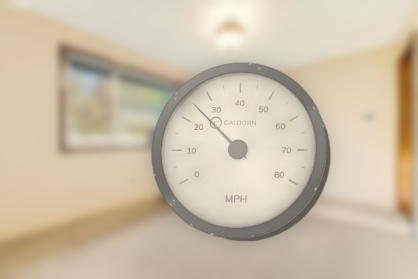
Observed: 25 mph
